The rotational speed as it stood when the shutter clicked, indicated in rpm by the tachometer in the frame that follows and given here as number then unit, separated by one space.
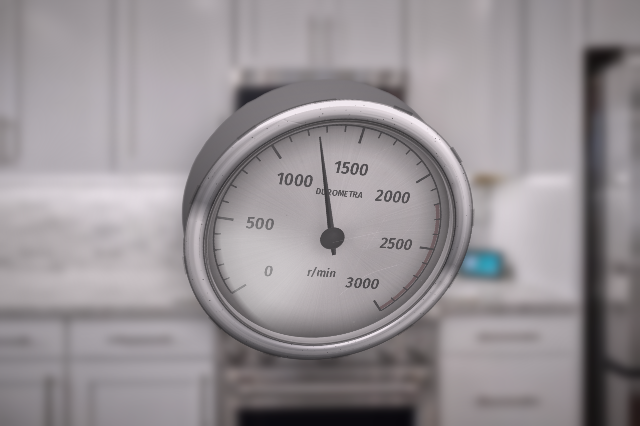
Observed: 1250 rpm
